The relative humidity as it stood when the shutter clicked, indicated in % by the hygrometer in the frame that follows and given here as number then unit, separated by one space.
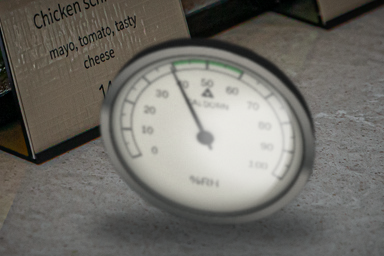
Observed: 40 %
